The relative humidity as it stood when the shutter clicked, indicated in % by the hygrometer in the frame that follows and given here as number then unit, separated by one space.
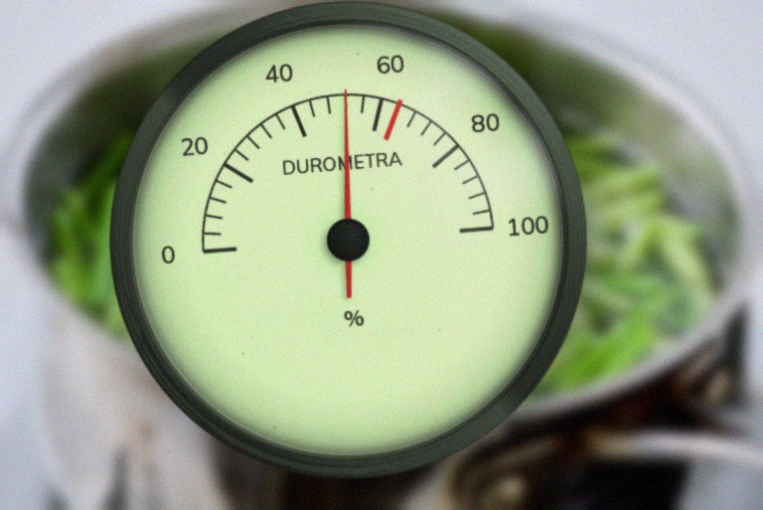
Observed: 52 %
